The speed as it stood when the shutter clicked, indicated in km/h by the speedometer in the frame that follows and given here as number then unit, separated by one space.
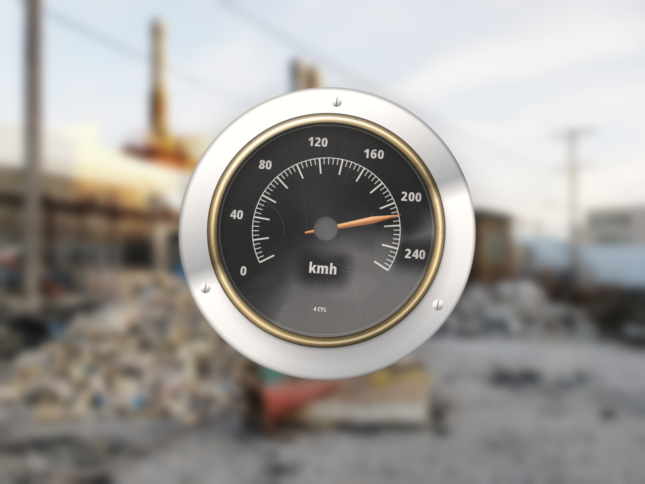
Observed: 212 km/h
